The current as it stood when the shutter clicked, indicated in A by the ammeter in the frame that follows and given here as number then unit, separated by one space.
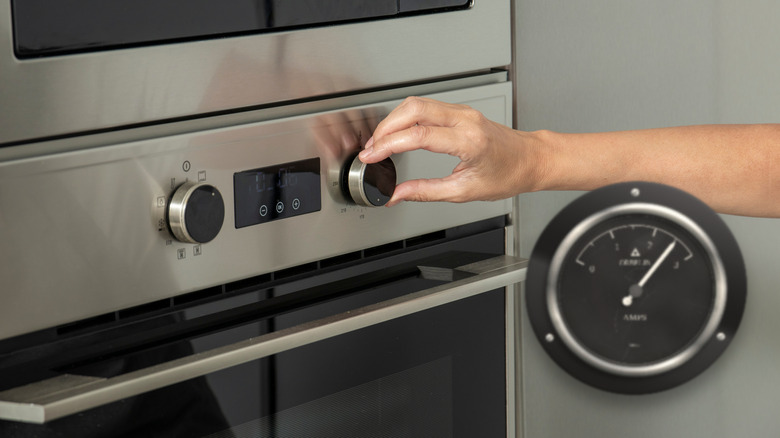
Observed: 2.5 A
